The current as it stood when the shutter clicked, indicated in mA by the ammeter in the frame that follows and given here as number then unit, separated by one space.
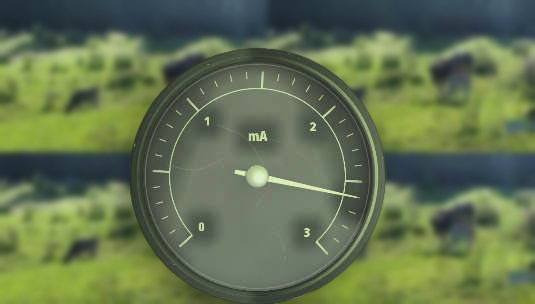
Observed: 2.6 mA
